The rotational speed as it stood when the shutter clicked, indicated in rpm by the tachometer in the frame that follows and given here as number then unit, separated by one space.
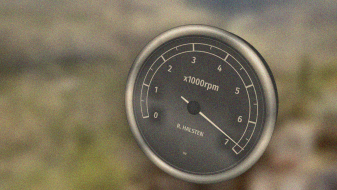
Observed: 6750 rpm
